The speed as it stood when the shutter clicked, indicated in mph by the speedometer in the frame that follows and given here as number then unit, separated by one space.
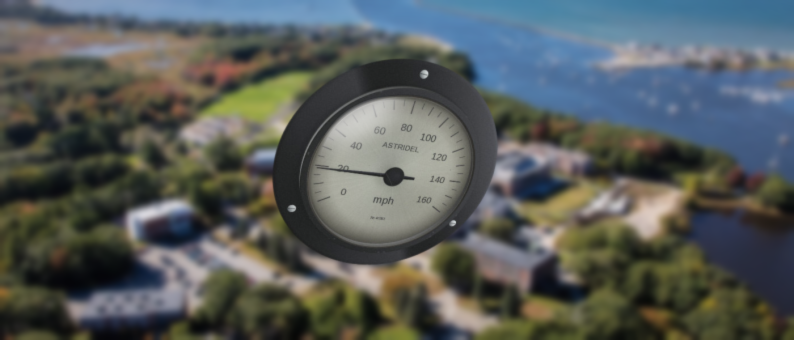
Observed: 20 mph
